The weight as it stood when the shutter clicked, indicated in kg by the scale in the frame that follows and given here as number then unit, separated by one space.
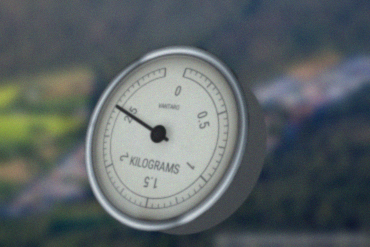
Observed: 2.5 kg
